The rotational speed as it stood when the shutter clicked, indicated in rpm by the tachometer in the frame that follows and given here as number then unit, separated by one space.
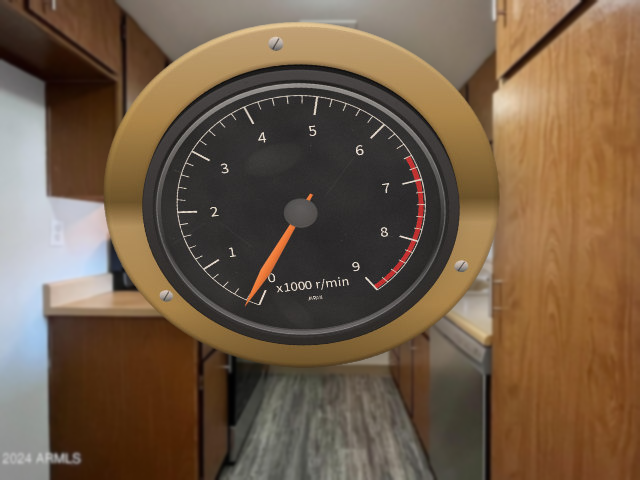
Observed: 200 rpm
